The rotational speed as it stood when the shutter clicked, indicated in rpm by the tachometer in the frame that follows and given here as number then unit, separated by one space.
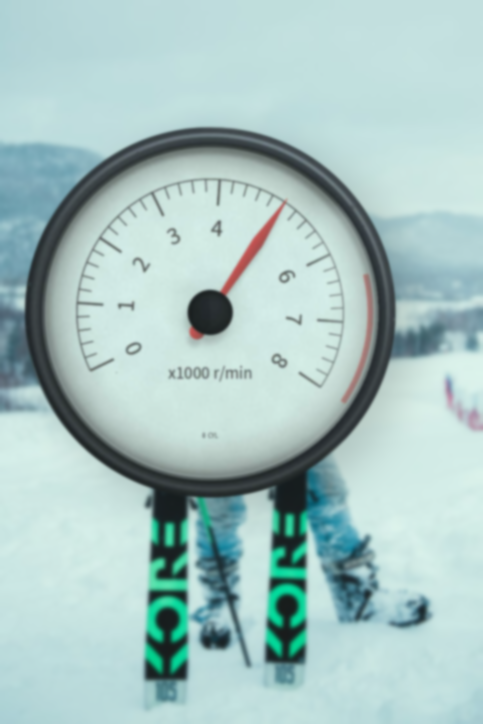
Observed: 5000 rpm
